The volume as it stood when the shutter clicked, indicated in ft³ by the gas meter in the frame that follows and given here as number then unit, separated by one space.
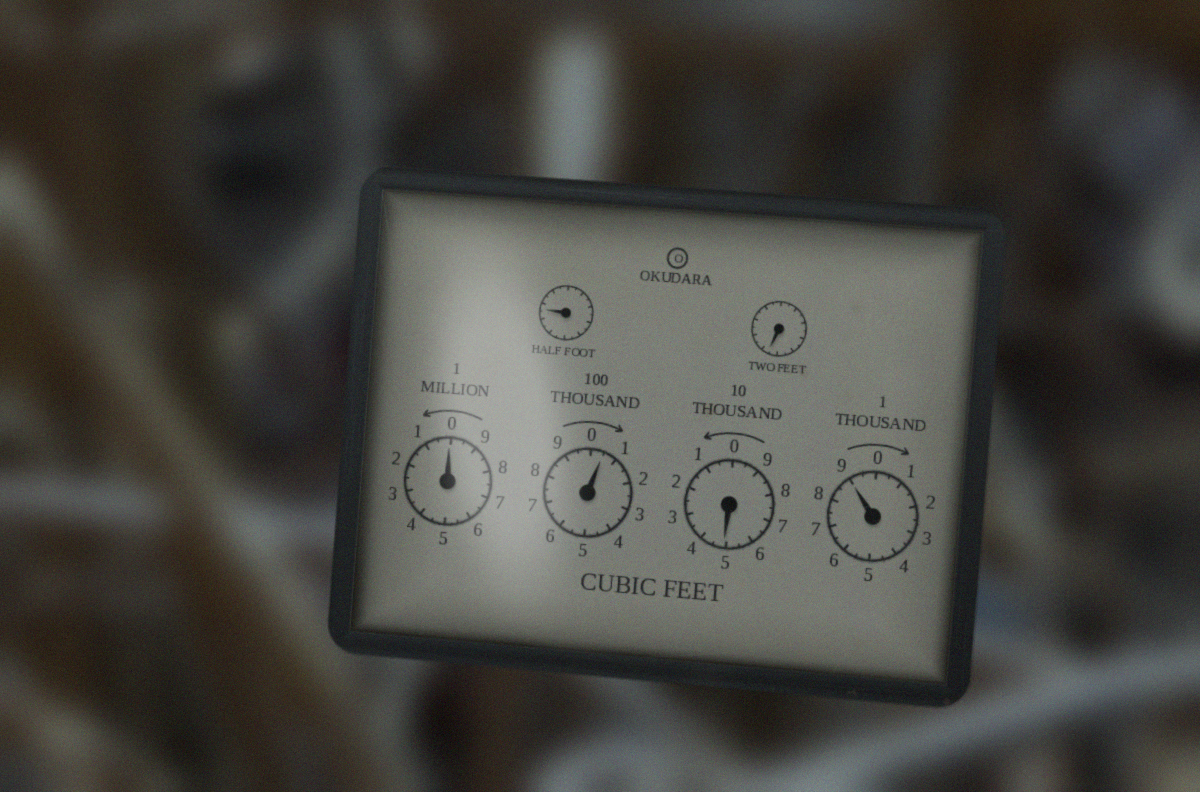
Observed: 4900 ft³
